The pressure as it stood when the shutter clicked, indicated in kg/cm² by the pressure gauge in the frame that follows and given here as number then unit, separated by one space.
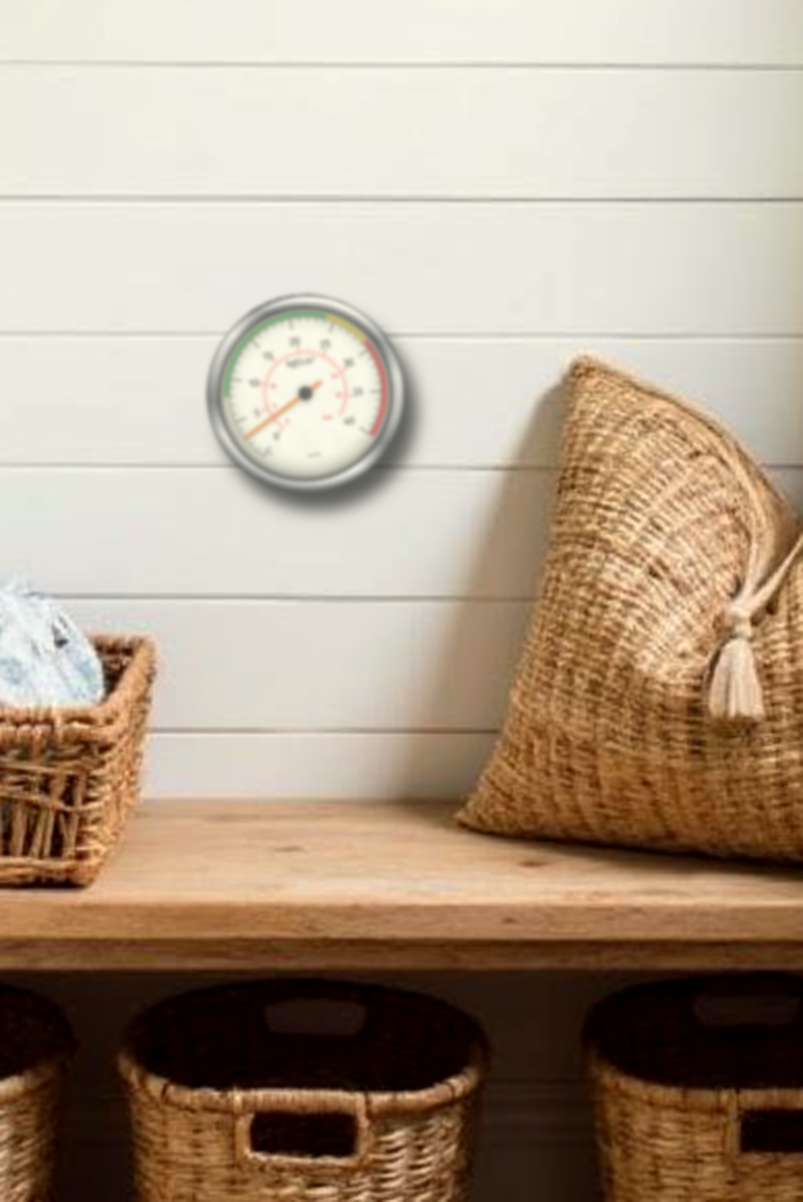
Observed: 3 kg/cm²
